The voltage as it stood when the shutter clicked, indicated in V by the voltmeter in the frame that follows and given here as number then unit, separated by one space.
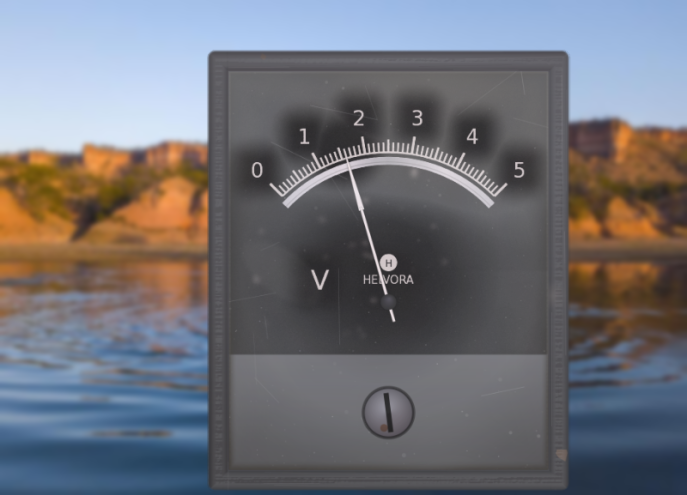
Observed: 1.6 V
